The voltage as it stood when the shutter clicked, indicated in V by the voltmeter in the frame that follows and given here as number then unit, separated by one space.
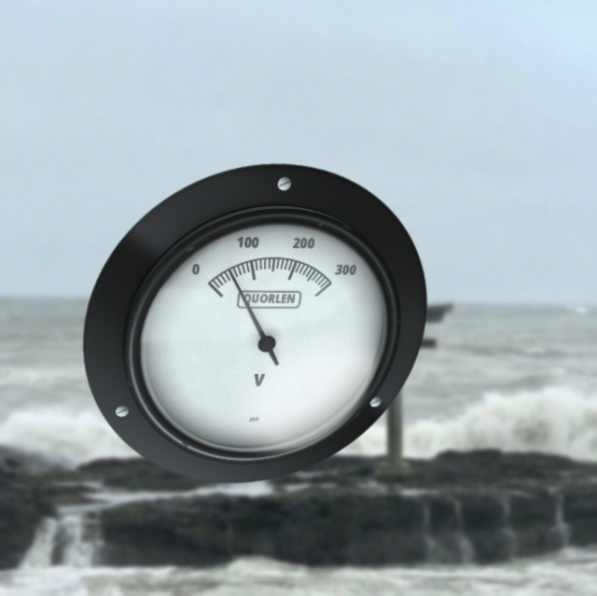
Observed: 50 V
